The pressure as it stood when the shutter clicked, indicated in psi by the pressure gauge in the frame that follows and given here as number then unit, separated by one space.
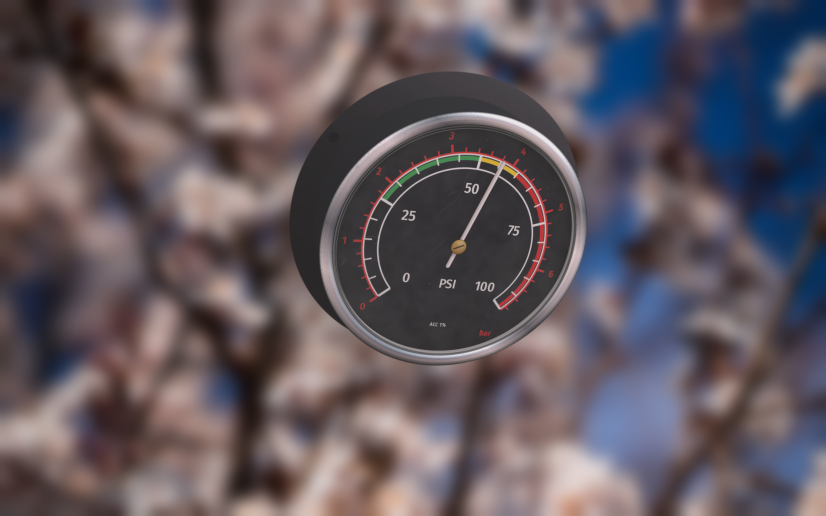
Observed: 55 psi
